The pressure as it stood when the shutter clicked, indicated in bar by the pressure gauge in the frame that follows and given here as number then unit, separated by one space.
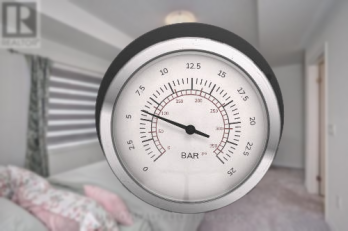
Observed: 6 bar
